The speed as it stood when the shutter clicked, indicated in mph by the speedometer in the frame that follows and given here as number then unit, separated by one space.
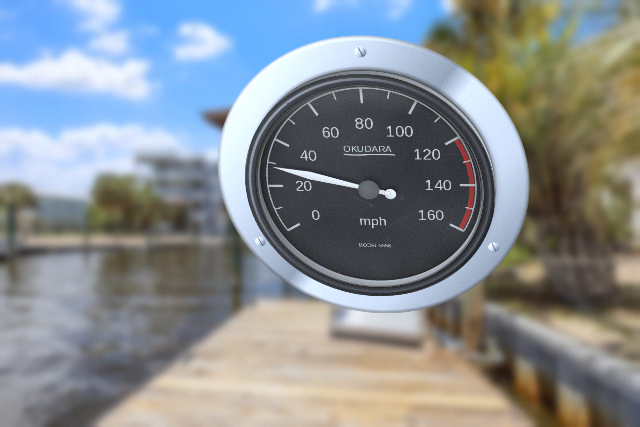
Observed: 30 mph
